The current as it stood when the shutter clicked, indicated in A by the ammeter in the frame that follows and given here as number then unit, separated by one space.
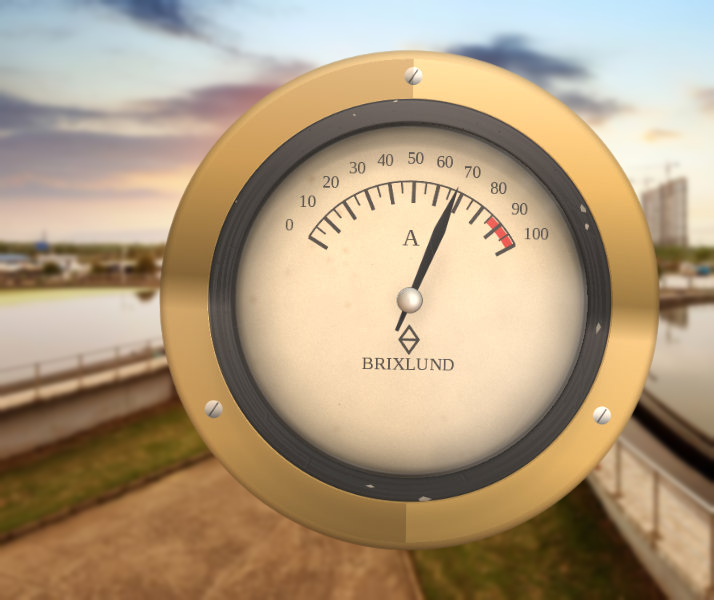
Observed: 67.5 A
